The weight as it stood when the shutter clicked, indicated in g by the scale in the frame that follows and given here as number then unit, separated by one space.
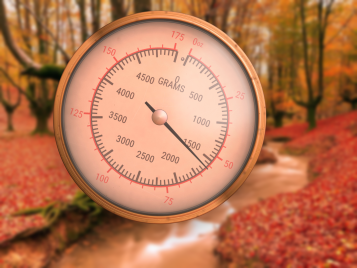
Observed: 1600 g
